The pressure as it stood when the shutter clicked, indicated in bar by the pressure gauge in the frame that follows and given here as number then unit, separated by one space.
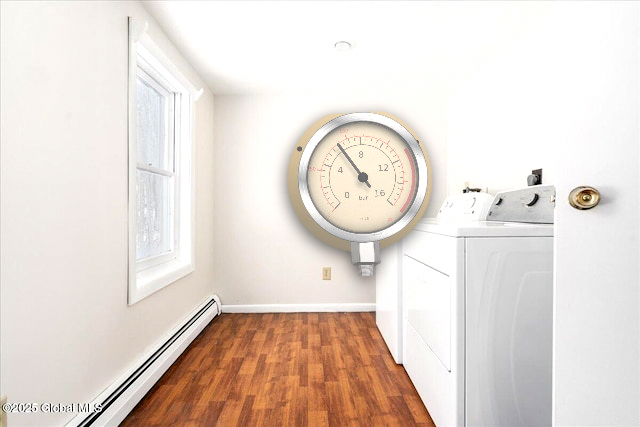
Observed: 6 bar
